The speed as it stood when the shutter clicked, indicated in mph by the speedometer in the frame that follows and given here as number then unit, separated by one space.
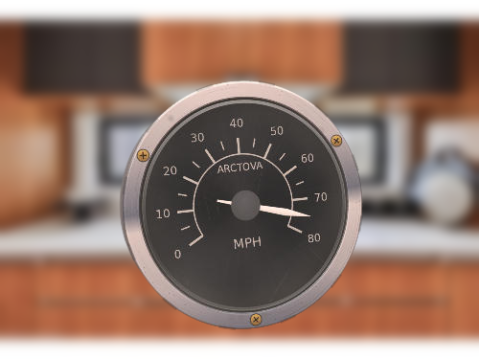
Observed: 75 mph
